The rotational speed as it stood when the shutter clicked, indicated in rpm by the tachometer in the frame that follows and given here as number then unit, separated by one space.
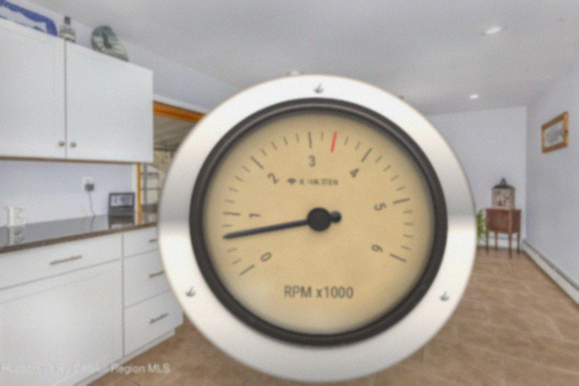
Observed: 600 rpm
